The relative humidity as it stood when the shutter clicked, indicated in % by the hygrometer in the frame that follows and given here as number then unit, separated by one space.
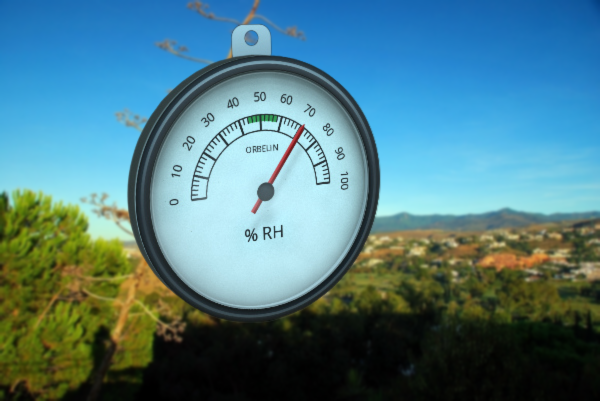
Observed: 70 %
